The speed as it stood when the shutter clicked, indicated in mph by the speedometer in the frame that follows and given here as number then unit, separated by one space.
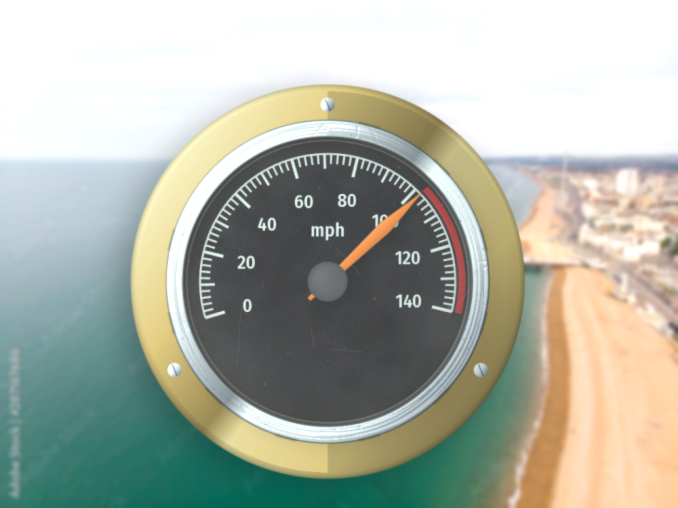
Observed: 102 mph
